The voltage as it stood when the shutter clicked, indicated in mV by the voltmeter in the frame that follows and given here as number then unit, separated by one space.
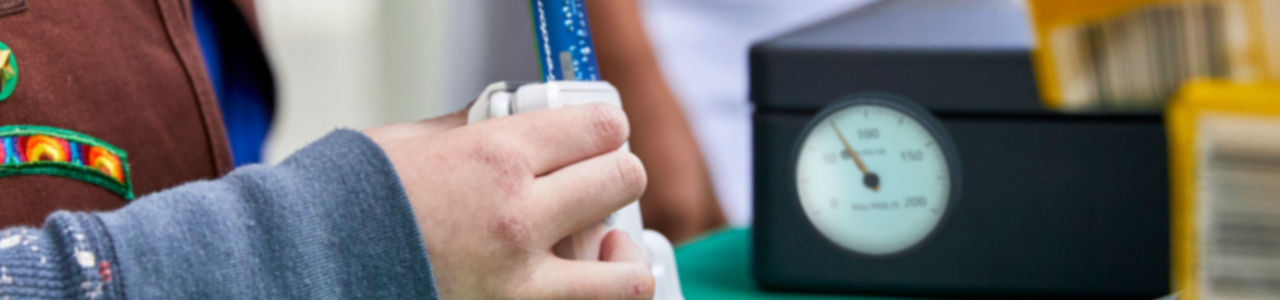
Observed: 75 mV
